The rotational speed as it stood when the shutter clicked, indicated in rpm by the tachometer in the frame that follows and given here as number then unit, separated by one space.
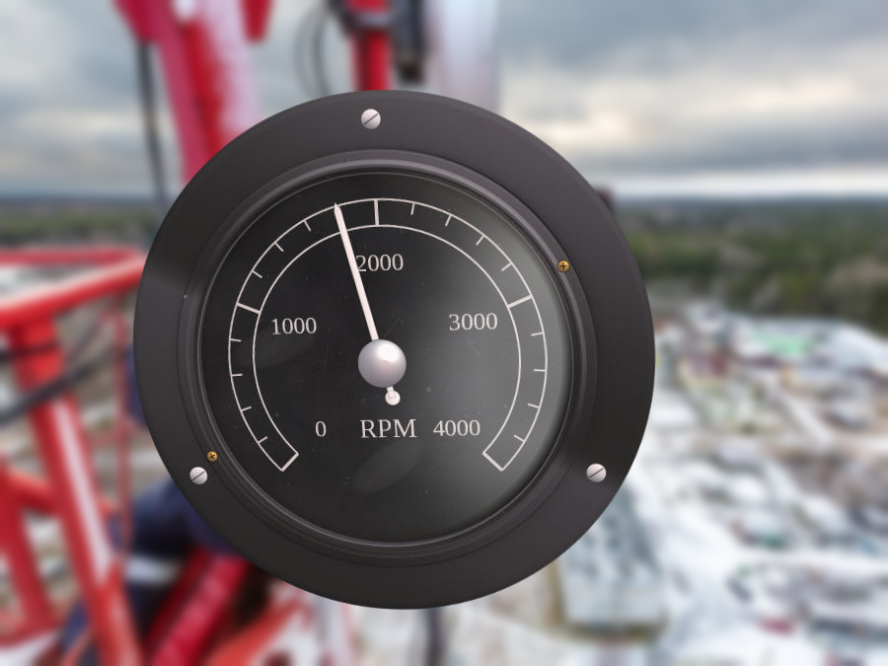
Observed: 1800 rpm
